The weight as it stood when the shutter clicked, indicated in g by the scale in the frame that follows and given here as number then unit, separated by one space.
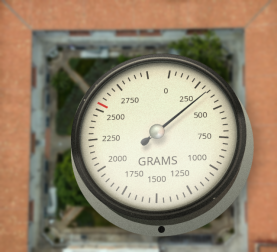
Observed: 350 g
